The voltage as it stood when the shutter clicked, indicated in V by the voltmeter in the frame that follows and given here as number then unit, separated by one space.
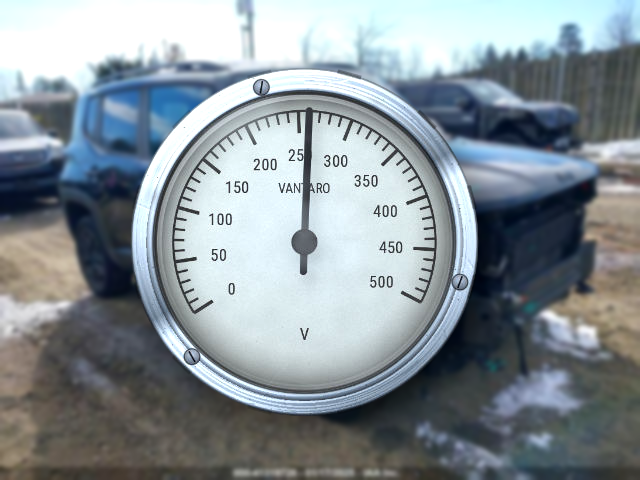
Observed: 260 V
